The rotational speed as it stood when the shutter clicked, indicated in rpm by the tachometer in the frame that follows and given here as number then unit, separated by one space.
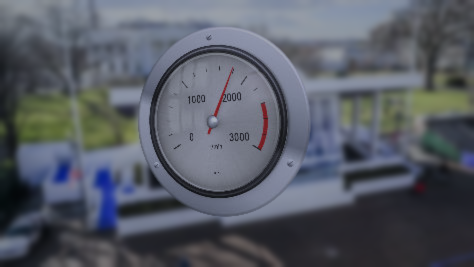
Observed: 1800 rpm
